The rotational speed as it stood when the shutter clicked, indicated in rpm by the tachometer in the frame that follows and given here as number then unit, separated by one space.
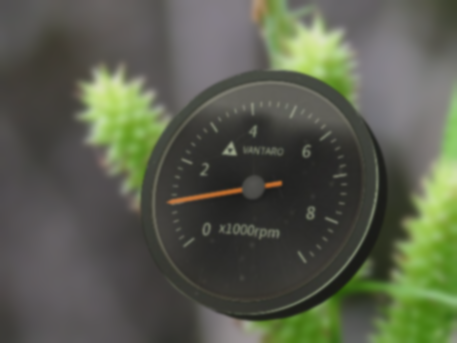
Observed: 1000 rpm
